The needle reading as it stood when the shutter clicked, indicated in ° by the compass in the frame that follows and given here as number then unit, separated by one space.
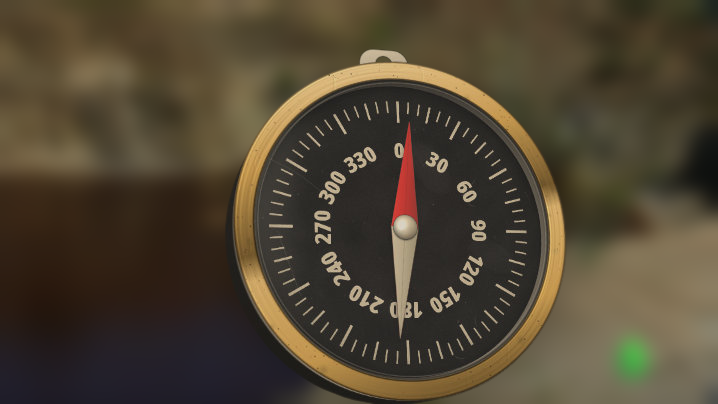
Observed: 5 °
